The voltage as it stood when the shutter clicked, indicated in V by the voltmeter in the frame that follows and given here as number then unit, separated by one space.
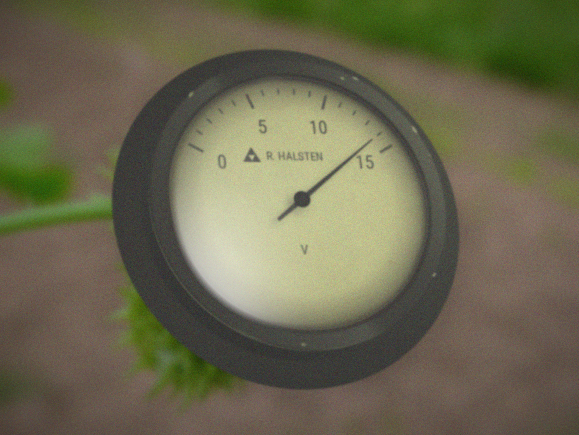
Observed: 14 V
